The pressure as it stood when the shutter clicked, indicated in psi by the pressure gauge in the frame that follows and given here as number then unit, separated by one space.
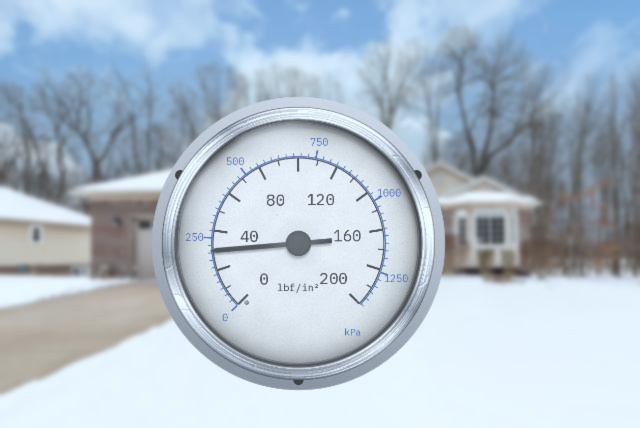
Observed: 30 psi
